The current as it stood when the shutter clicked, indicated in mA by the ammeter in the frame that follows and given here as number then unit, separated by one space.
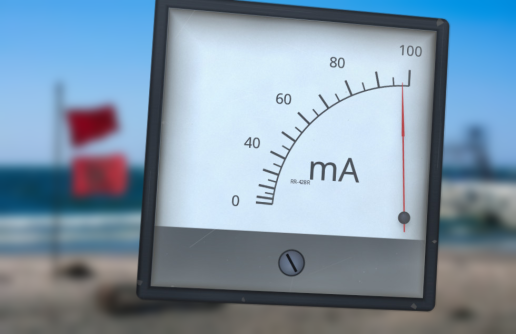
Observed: 97.5 mA
